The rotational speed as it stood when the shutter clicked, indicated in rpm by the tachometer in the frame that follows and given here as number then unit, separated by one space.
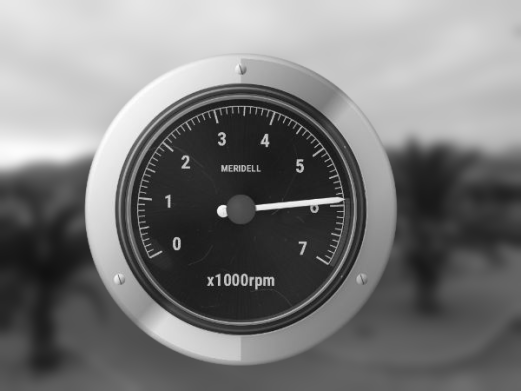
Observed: 5900 rpm
